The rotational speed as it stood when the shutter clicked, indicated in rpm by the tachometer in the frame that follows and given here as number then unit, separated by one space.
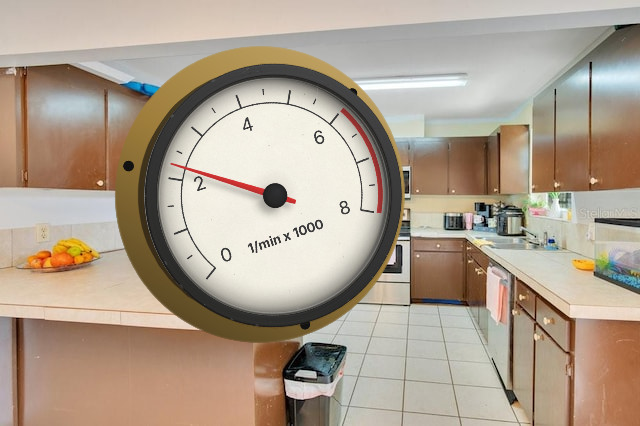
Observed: 2250 rpm
